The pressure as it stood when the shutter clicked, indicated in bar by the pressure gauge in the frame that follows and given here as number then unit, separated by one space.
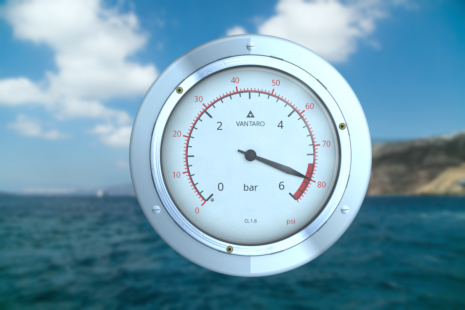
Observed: 5.5 bar
